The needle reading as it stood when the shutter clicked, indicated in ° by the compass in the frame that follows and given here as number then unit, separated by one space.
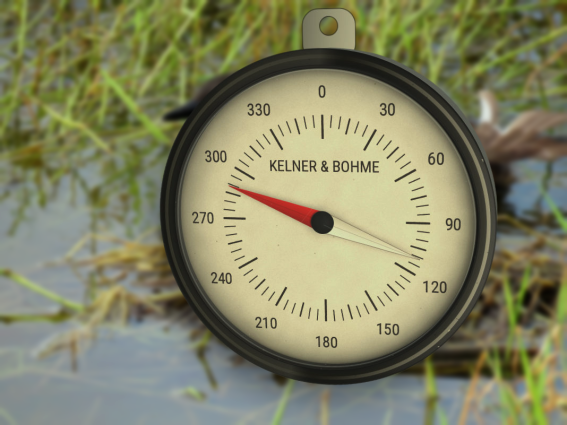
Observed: 290 °
